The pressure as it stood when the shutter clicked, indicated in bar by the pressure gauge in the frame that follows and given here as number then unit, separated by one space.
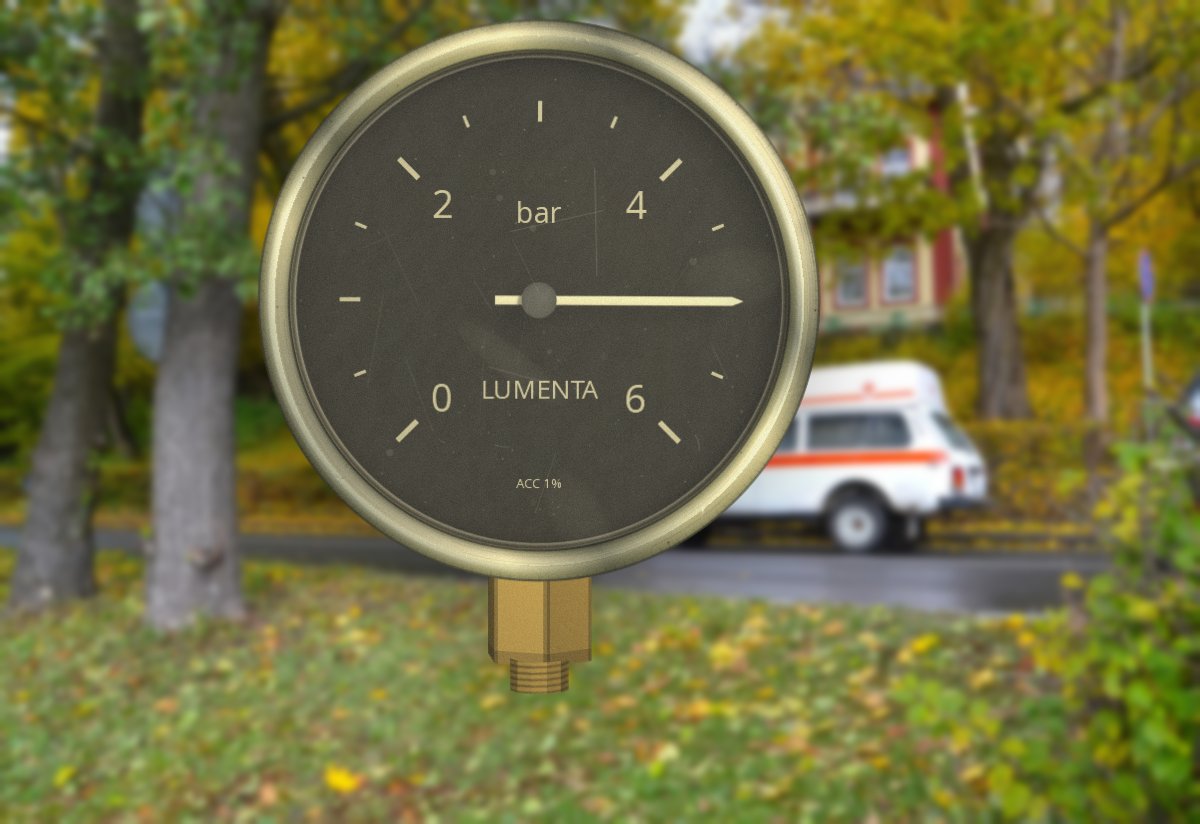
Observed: 5 bar
